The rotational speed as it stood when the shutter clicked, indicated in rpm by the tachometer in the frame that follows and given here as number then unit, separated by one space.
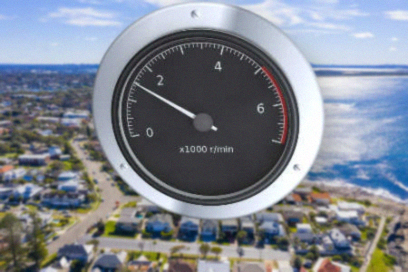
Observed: 1500 rpm
